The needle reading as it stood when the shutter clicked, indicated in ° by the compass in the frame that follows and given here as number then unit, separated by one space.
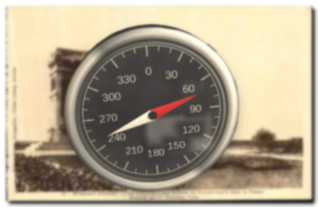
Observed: 70 °
